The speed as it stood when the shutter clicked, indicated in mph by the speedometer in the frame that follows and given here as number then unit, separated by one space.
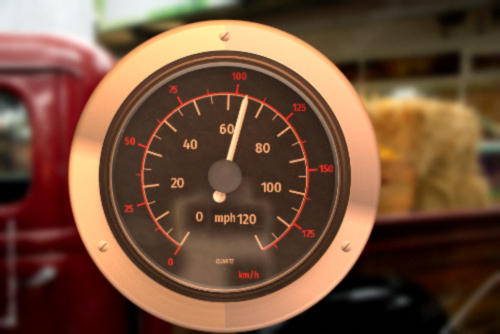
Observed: 65 mph
